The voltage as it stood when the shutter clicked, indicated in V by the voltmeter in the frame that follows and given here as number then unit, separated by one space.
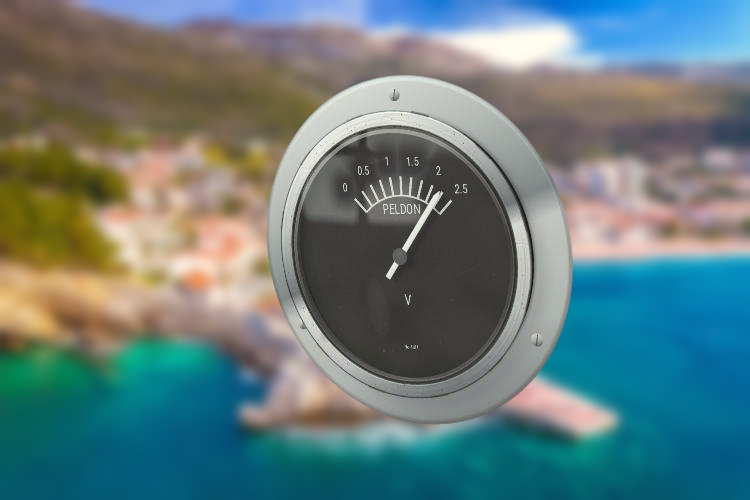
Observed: 2.25 V
